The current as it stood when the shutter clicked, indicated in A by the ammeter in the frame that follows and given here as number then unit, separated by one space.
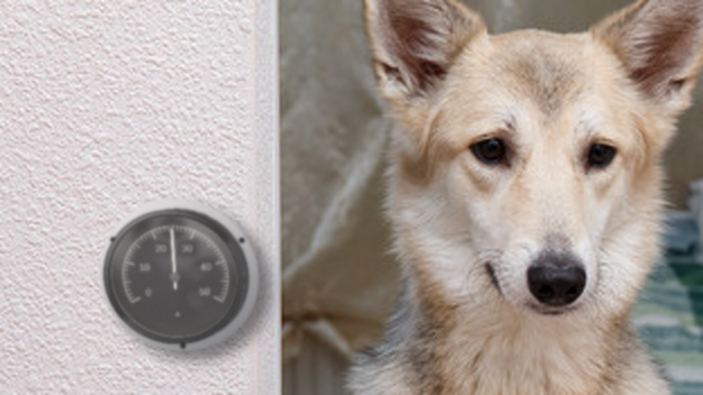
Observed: 25 A
